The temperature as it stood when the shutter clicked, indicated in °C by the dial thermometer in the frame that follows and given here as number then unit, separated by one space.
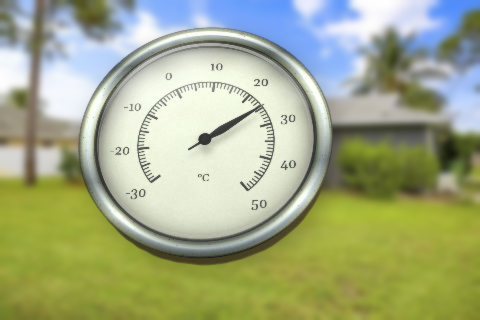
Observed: 25 °C
